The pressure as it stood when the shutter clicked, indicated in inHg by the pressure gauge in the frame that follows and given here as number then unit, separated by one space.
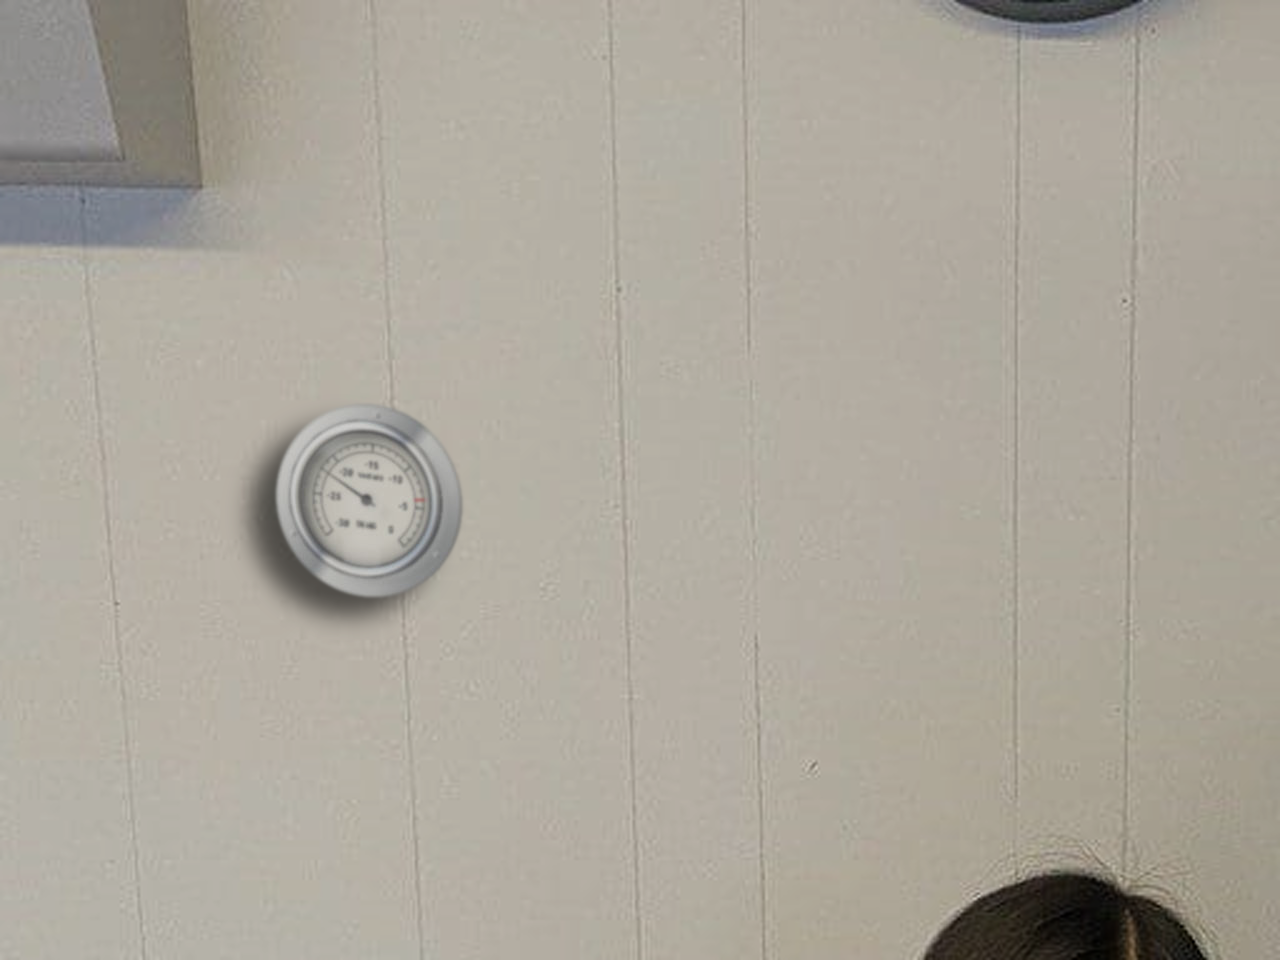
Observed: -22 inHg
